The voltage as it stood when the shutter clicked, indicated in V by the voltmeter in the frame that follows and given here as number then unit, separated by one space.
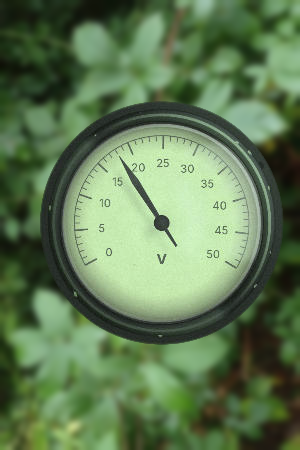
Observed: 18 V
